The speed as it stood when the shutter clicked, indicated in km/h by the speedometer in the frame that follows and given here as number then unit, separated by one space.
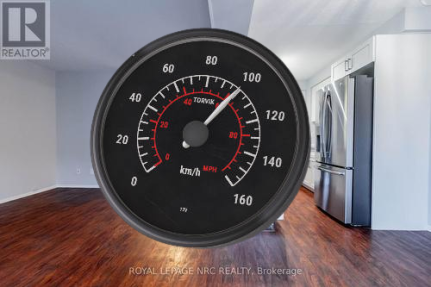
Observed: 100 km/h
